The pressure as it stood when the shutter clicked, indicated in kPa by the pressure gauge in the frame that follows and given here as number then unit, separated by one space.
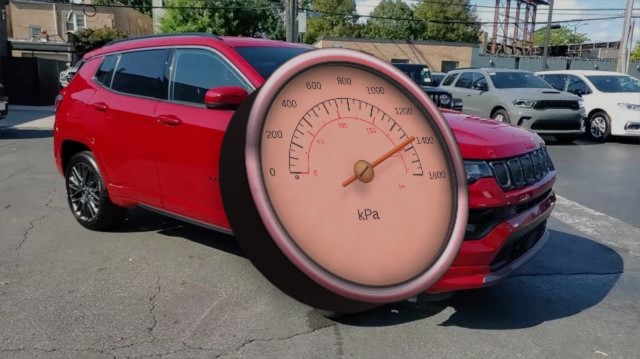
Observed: 1350 kPa
